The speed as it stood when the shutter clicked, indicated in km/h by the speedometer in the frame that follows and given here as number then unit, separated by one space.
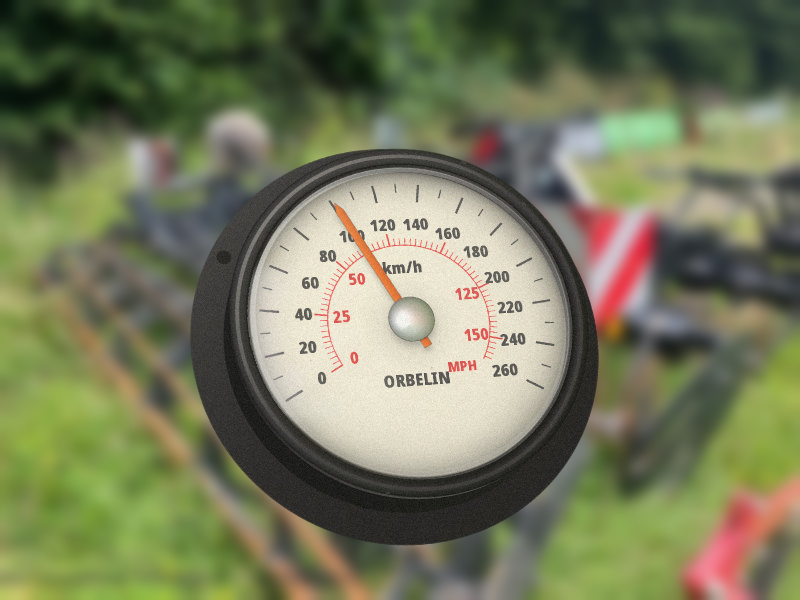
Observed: 100 km/h
